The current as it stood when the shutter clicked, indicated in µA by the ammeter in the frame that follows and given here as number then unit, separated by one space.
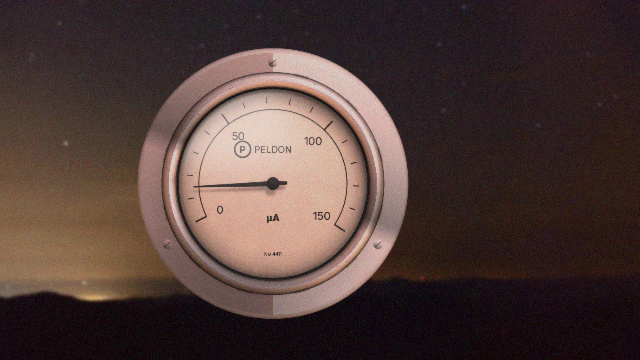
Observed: 15 µA
